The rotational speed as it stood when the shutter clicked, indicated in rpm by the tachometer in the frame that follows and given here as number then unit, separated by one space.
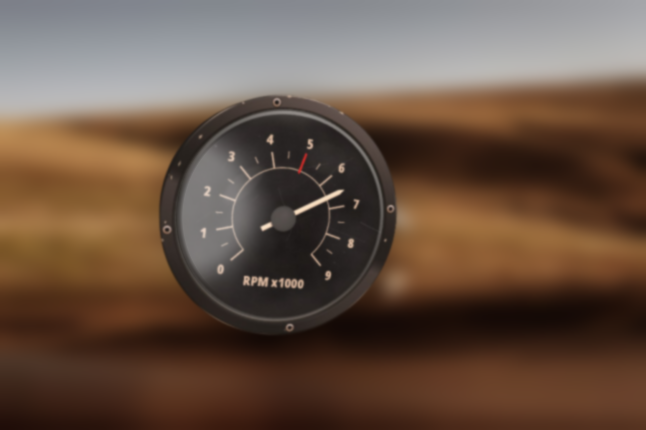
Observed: 6500 rpm
